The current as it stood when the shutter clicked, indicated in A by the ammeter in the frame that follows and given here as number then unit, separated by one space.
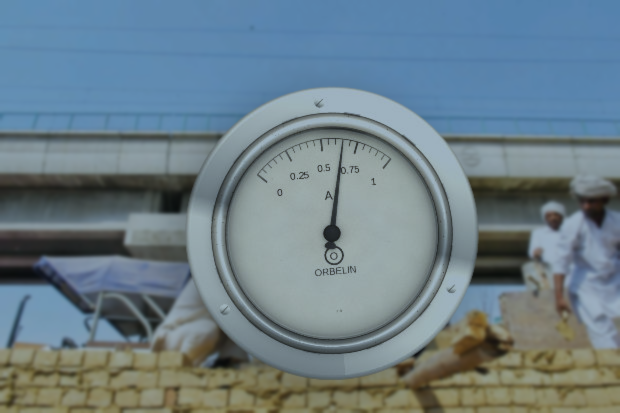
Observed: 0.65 A
